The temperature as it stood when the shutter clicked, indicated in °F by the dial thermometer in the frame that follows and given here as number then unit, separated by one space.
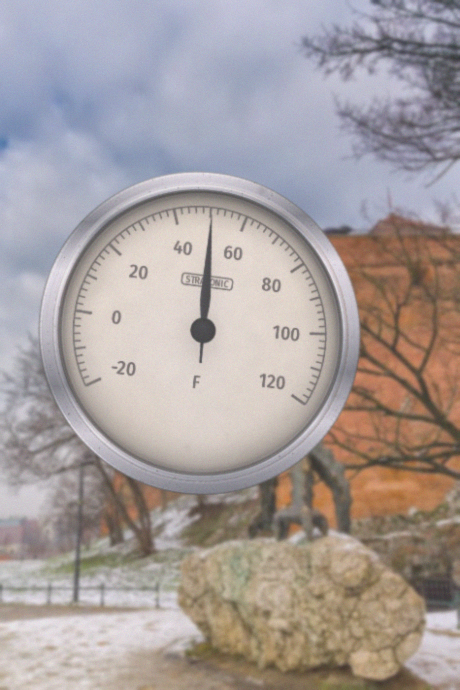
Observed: 50 °F
